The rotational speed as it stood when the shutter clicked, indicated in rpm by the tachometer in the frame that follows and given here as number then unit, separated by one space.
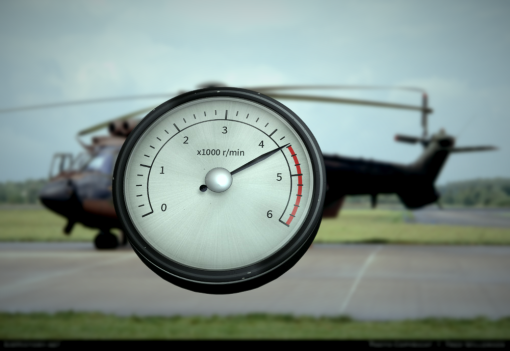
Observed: 4400 rpm
